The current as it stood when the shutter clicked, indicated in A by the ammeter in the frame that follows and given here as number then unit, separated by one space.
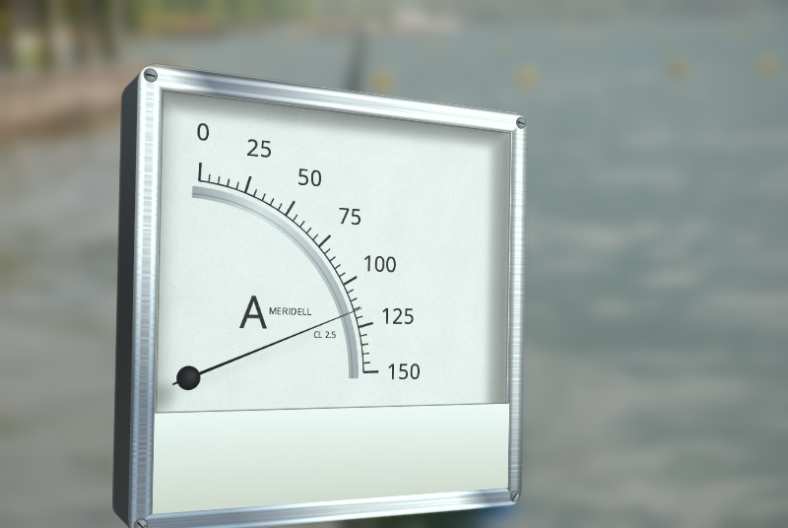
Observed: 115 A
